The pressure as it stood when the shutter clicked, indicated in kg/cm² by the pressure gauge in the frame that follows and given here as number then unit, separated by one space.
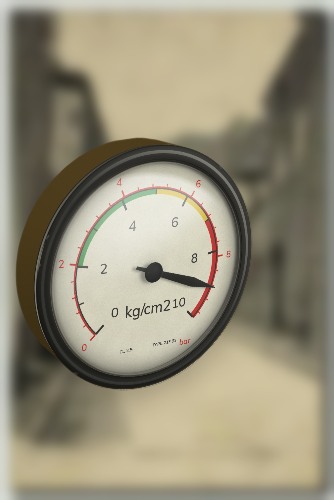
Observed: 9 kg/cm²
